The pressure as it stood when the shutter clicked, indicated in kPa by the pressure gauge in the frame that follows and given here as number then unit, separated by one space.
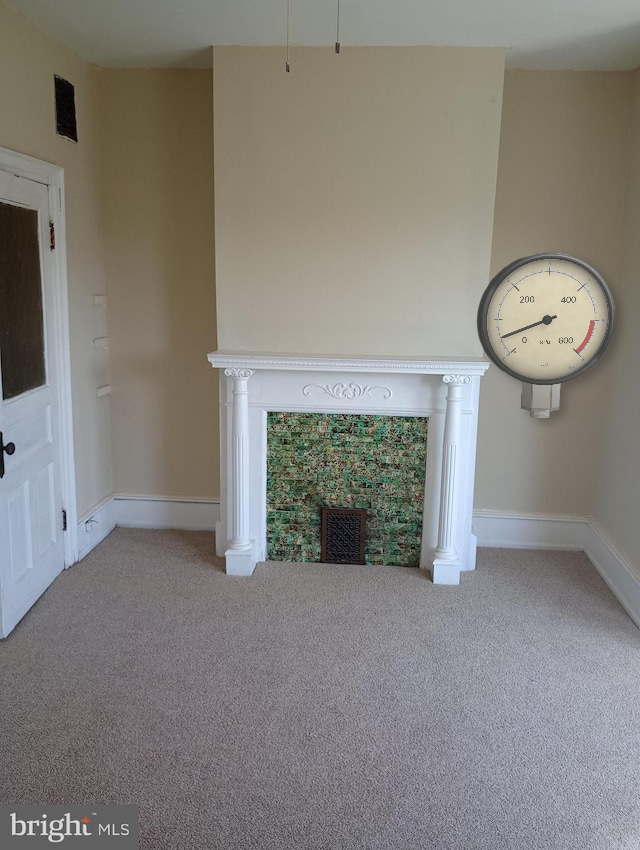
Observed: 50 kPa
